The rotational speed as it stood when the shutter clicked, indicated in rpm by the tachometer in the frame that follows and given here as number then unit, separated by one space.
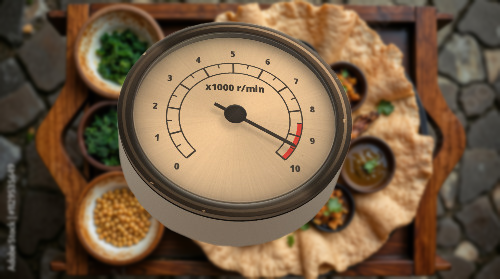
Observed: 9500 rpm
